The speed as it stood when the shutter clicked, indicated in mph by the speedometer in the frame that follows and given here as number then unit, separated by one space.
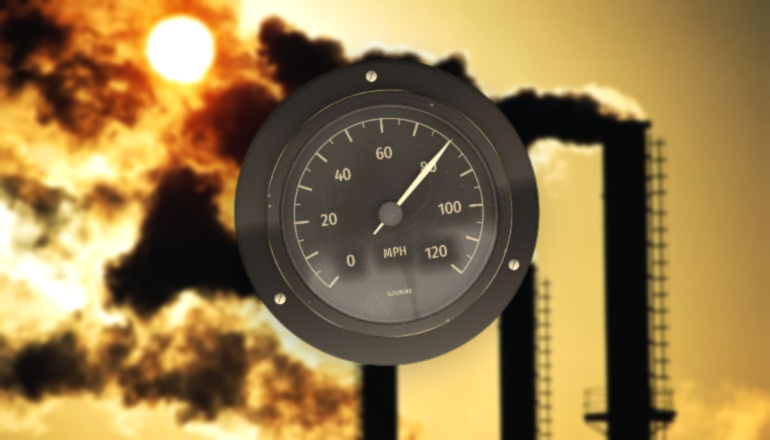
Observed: 80 mph
